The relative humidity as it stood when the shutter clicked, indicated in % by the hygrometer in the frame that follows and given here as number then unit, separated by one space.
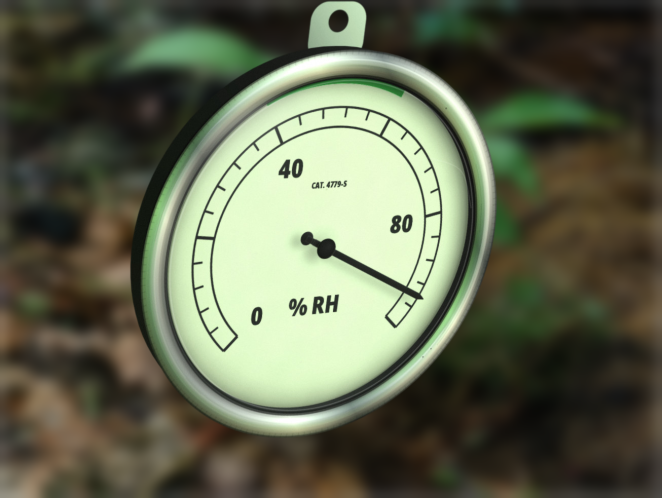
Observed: 94 %
